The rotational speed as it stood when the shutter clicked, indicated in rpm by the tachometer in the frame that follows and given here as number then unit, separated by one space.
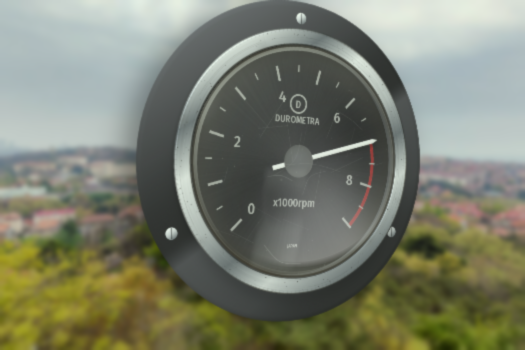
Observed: 7000 rpm
